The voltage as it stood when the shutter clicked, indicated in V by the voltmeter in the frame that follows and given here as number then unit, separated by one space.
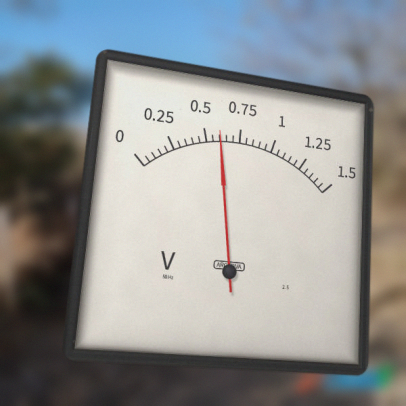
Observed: 0.6 V
